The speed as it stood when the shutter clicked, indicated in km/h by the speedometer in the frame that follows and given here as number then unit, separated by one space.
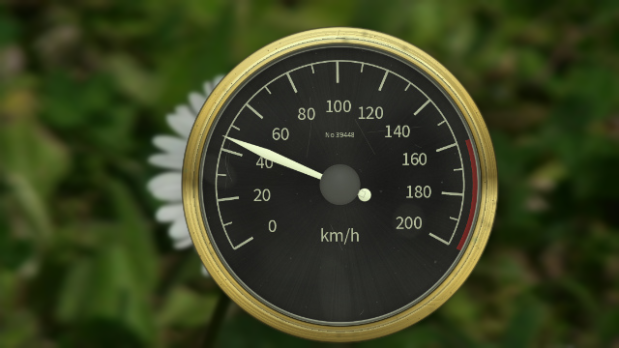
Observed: 45 km/h
